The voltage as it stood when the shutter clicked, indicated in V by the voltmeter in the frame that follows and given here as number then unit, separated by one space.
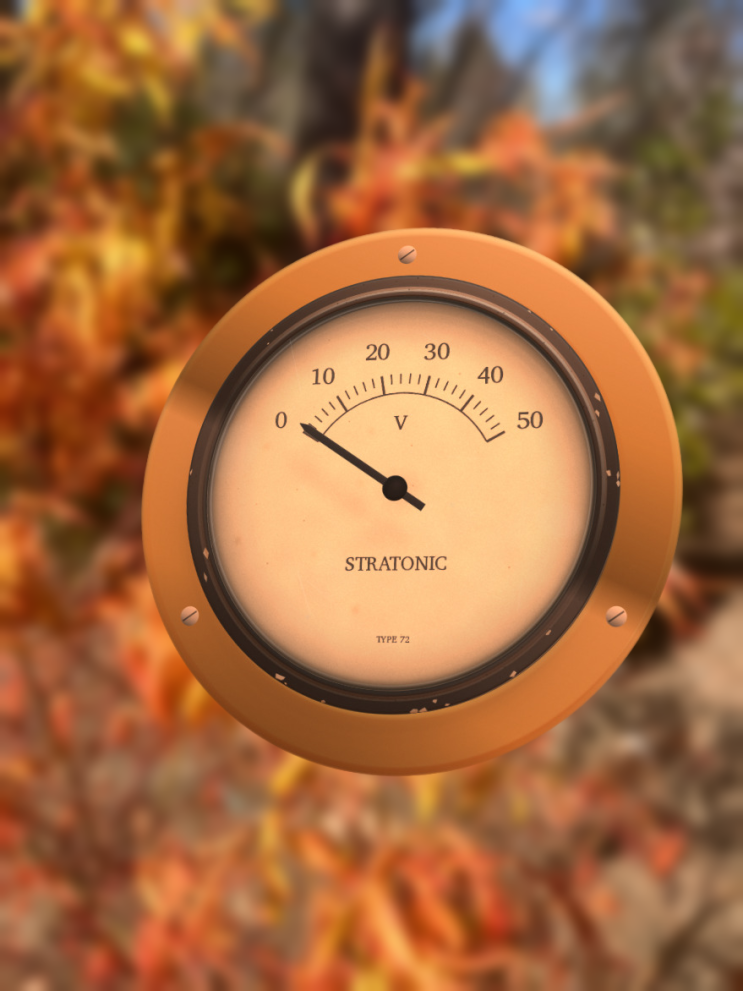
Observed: 1 V
